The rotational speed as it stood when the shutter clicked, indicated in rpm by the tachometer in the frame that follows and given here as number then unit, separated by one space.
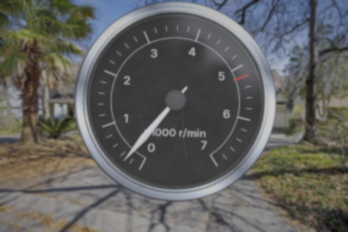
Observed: 300 rpm
